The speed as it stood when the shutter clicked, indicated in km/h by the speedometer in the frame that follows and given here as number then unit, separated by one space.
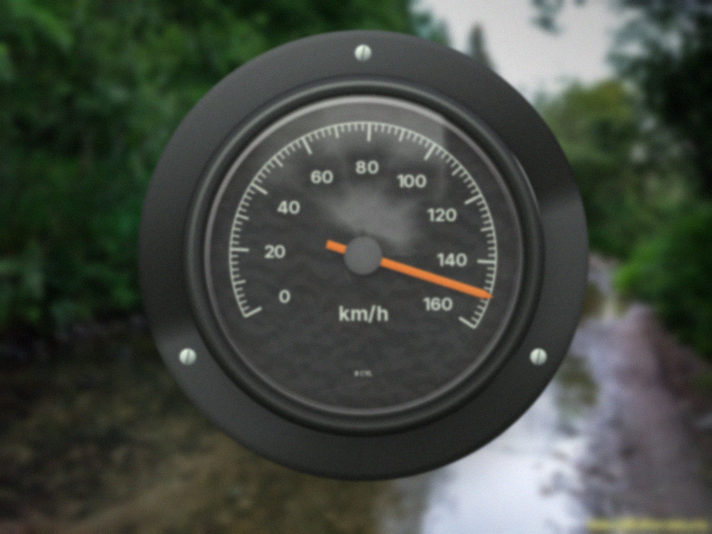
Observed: 150 km/h
